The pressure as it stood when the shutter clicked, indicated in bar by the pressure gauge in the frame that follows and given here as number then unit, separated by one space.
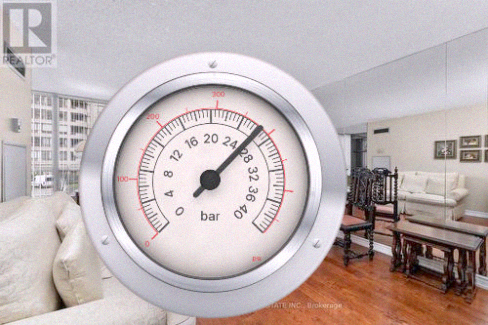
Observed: 26.5 bar
